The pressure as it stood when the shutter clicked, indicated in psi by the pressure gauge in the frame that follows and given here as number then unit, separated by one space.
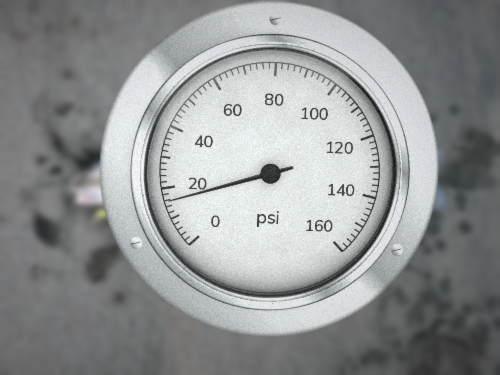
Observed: 16 psi
